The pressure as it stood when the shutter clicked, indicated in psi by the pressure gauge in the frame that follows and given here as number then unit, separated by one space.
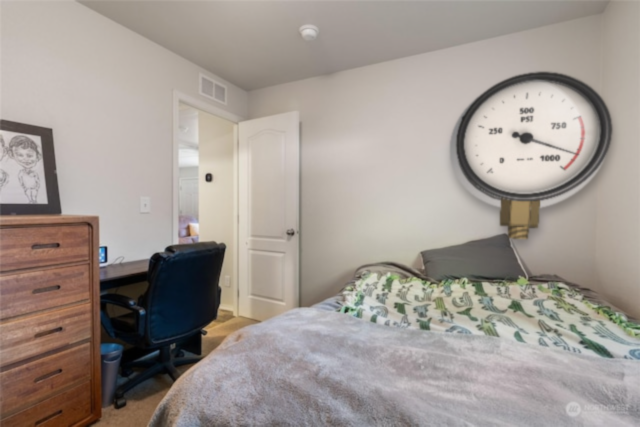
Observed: 925 psi
